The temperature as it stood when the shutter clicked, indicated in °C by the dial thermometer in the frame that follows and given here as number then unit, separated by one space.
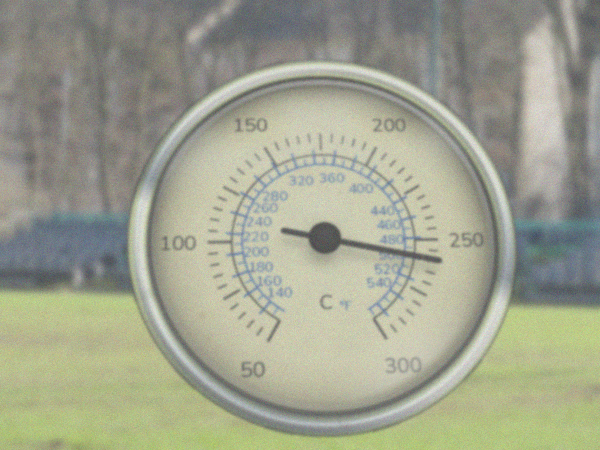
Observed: 260 °C
